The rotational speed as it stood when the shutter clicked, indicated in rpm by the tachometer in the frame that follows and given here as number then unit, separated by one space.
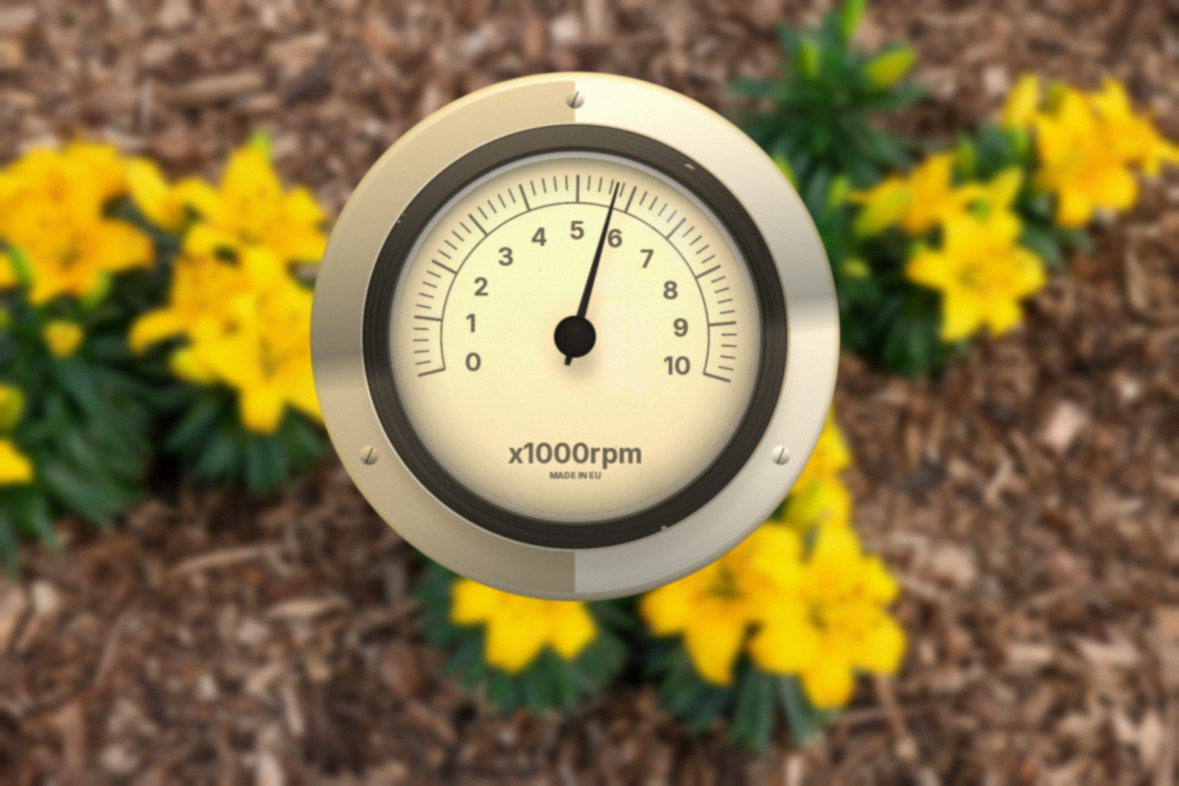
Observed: 5700 rpm
